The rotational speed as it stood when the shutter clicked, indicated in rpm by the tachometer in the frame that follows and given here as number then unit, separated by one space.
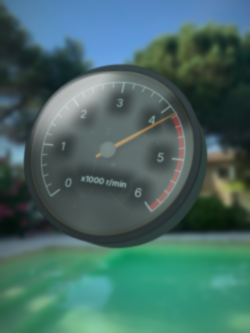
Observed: 4200 rpm
